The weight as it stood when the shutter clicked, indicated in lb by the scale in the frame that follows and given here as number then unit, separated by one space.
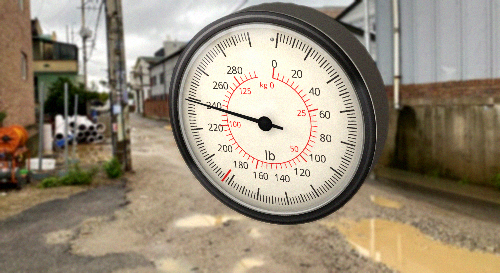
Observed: 240 lb
